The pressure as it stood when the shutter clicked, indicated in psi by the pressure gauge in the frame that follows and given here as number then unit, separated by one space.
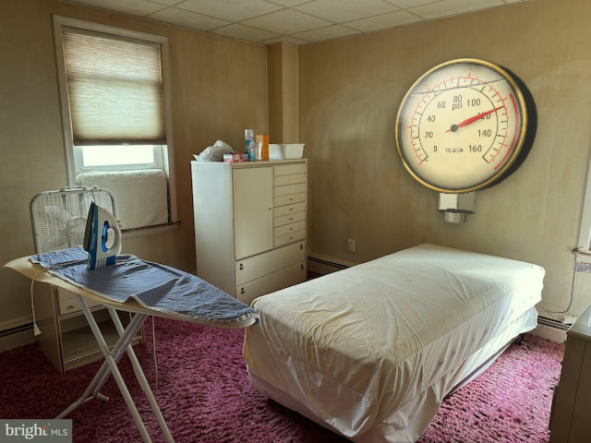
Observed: 120 psi
